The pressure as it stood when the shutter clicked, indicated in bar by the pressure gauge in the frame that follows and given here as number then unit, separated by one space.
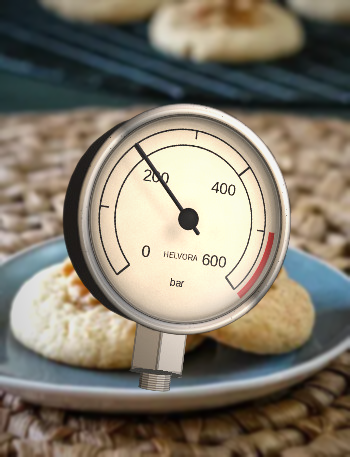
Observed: 200 bar
